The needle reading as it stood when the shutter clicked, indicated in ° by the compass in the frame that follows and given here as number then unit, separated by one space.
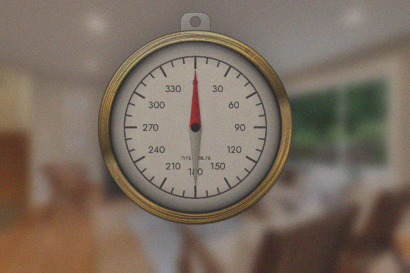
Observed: 0 °
